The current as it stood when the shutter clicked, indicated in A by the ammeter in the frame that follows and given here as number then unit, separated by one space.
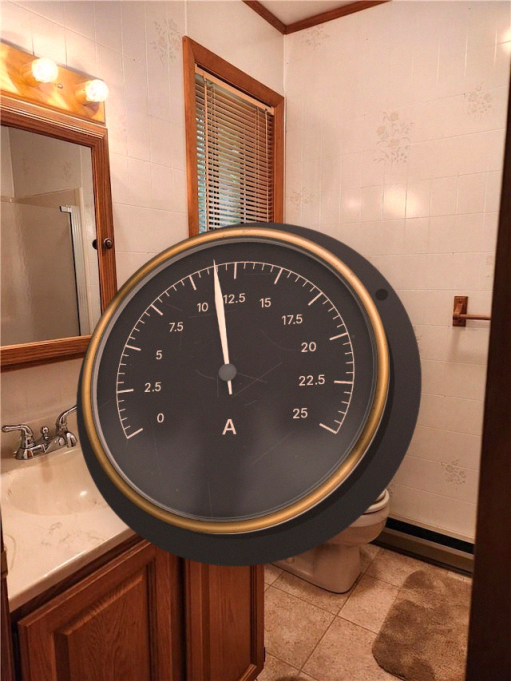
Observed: 11.5 A
